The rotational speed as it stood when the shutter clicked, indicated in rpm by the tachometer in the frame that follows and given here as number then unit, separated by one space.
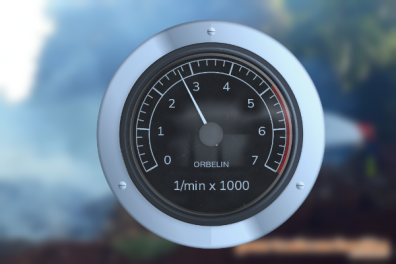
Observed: 2700 rpm
